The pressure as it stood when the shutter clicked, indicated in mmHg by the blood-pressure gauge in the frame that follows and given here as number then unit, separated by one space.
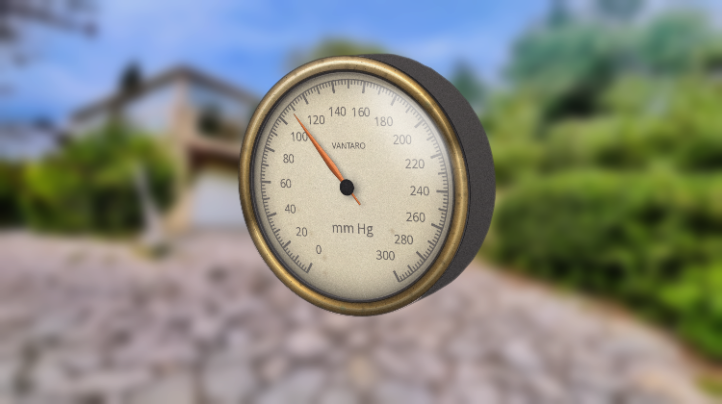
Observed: 110 mmHg
